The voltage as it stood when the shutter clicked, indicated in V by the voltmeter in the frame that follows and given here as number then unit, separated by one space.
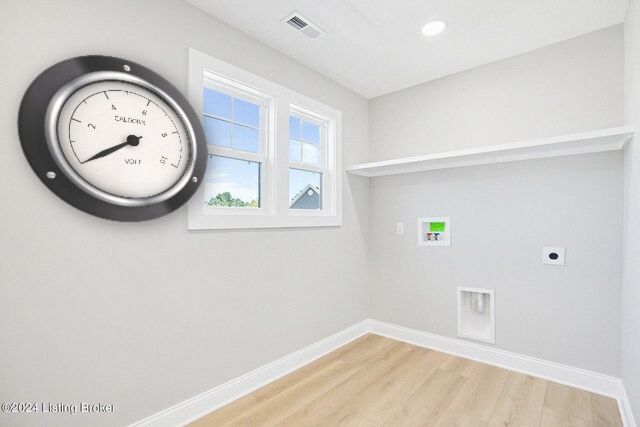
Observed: 0 V
